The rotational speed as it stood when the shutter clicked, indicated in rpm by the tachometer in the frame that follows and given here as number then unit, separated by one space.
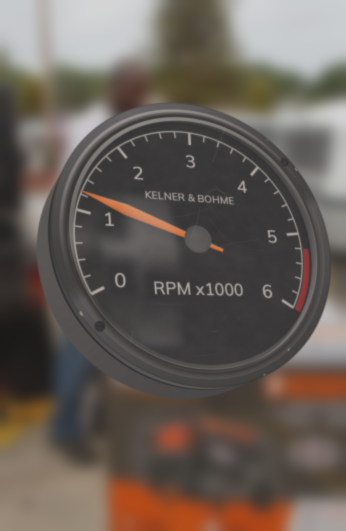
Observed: 1200 rpm
